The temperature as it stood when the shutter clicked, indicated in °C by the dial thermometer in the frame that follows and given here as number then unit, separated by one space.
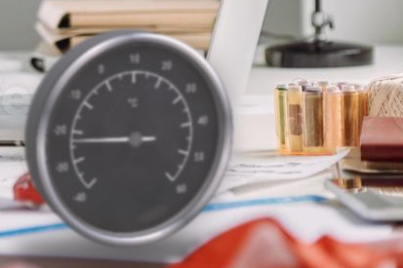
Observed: -22.5 °C
